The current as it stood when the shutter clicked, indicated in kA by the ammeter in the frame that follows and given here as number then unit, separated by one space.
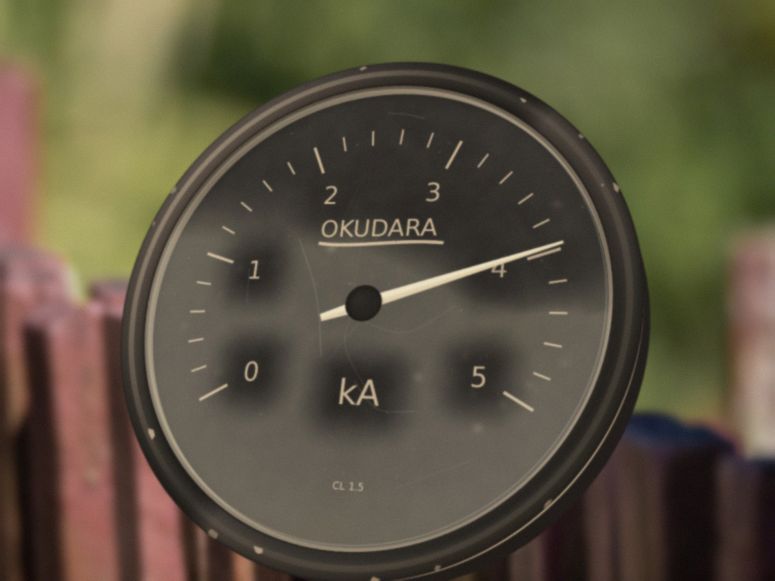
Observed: 4 kA
